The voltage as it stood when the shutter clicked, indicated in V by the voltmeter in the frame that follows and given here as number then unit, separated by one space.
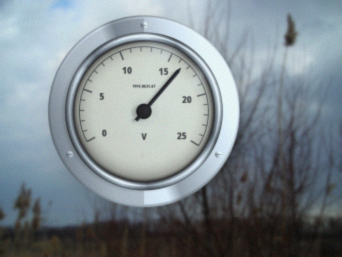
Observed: 16.5 V
